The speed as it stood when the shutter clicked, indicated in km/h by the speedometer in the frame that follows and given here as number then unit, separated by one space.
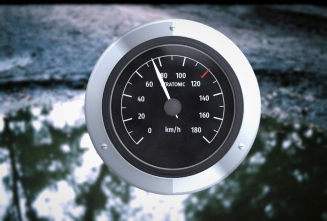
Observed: 75 km/h
